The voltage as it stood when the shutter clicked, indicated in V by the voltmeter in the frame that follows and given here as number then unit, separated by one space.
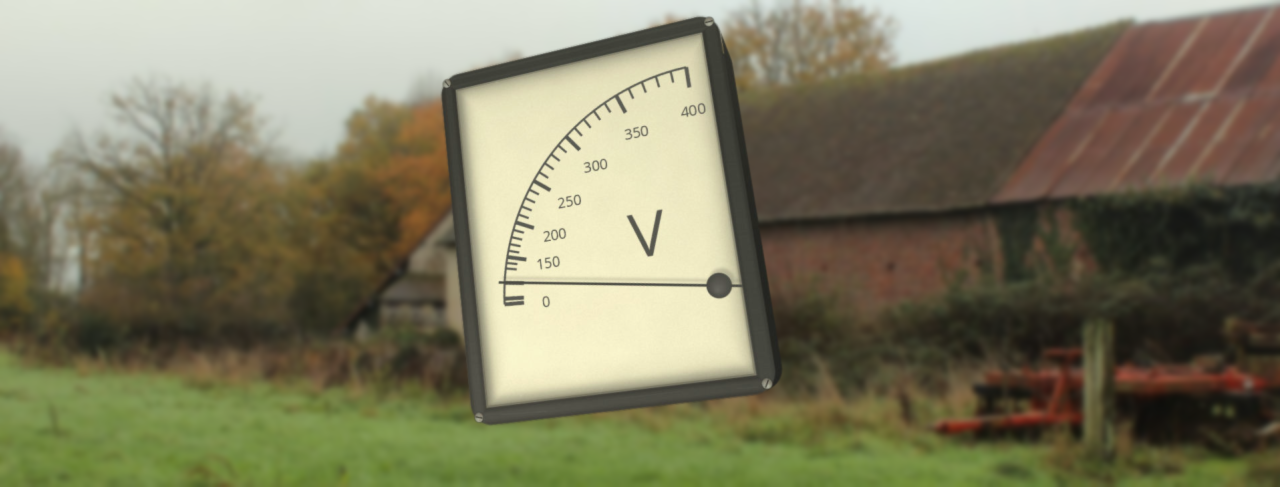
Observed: 100 V
